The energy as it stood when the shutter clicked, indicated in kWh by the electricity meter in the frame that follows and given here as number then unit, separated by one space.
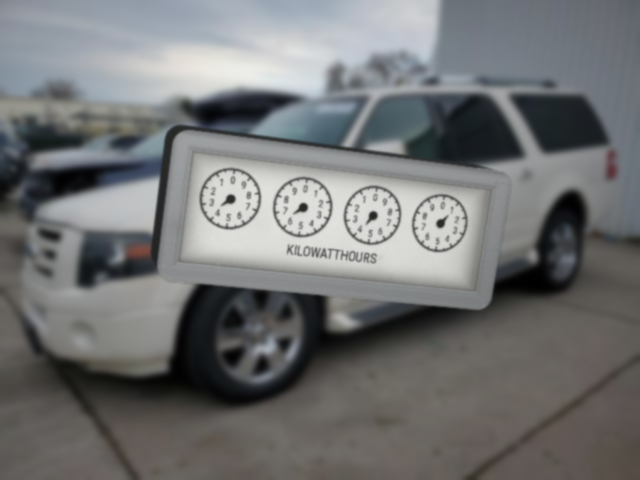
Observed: 3641 kWh
